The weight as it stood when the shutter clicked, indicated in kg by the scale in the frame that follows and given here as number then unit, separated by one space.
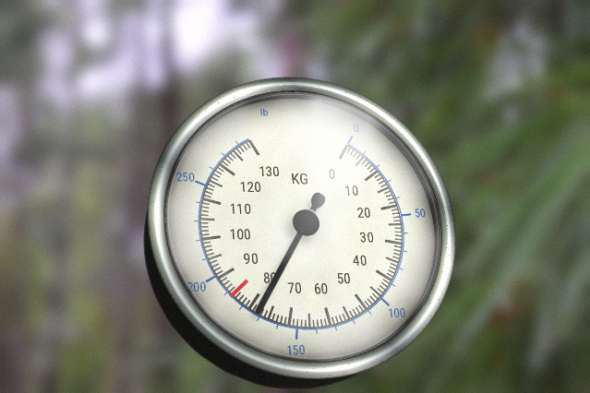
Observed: 78 kg
